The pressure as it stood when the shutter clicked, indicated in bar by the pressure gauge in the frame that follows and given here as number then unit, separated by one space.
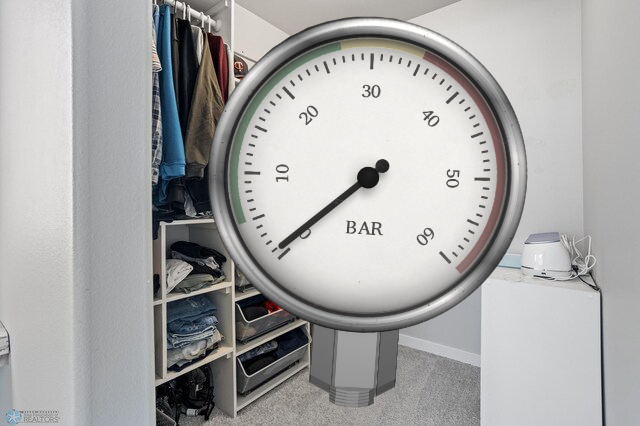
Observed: 1 bar
